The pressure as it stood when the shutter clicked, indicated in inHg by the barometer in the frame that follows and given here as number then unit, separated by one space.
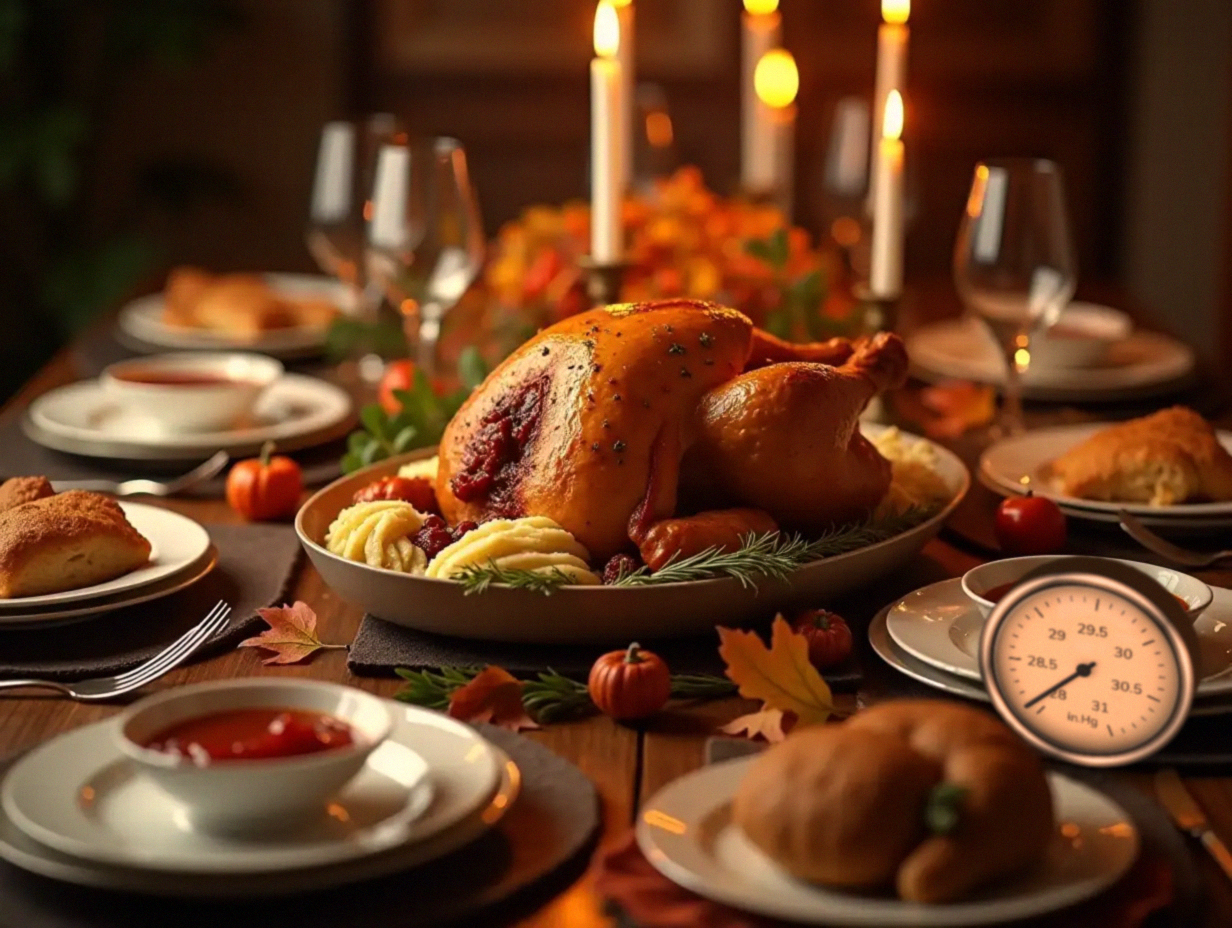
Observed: 28.1 inHg
